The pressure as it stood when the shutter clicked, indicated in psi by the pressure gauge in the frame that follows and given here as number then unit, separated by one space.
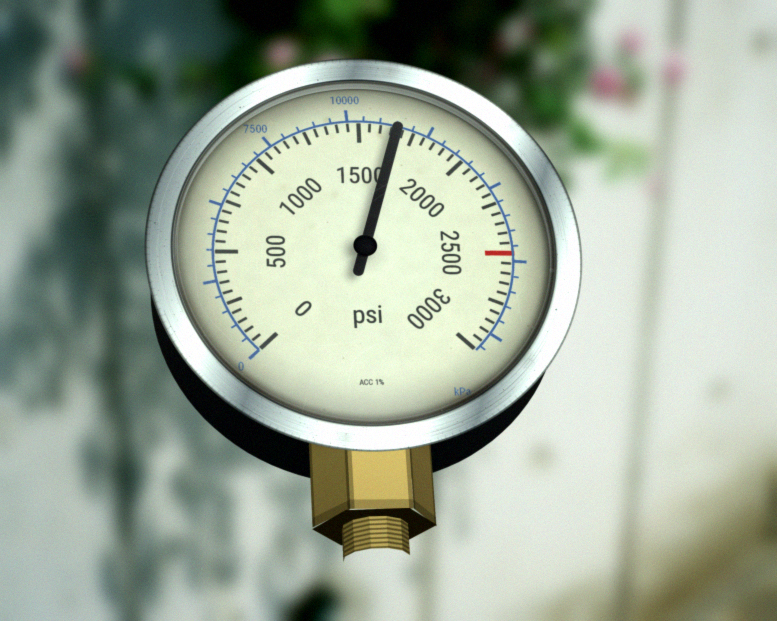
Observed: 1675 psi
